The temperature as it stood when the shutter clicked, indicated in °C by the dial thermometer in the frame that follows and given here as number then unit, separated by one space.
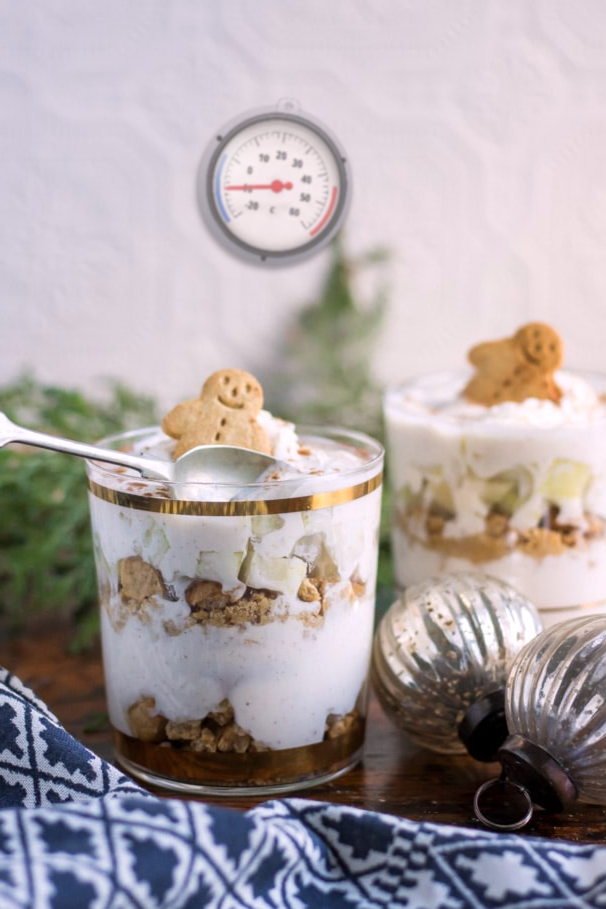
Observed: -10 °C
